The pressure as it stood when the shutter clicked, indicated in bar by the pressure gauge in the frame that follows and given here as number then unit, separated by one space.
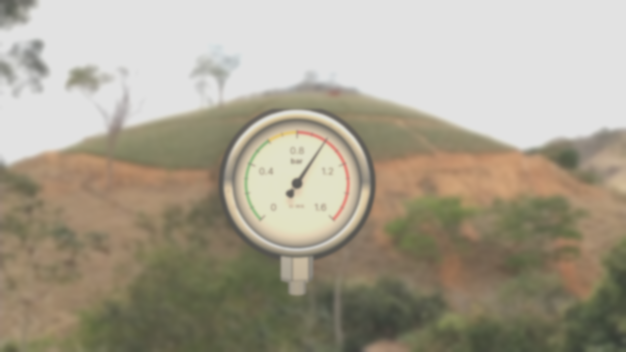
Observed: 1 bar
